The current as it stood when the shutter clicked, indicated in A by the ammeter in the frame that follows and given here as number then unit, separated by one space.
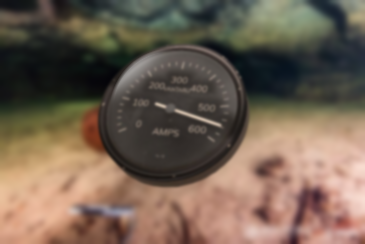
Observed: 560 A
